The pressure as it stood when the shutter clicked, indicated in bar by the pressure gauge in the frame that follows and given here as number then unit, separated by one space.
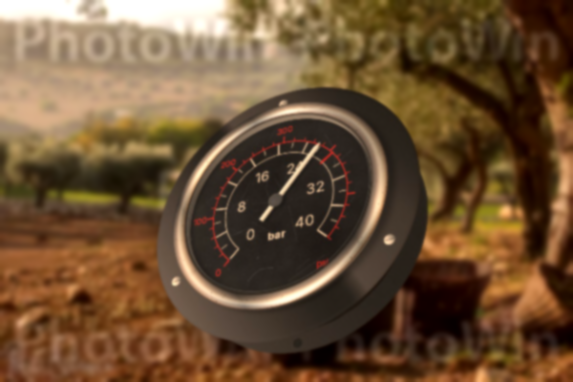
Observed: 26 bar
